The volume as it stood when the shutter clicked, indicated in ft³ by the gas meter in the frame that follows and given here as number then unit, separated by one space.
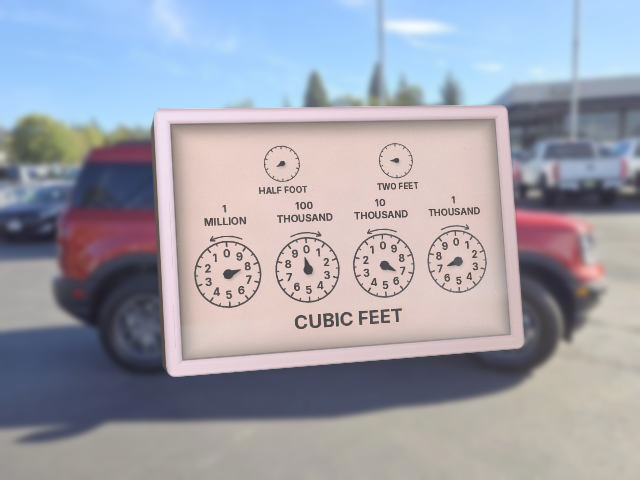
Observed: 796700 ft³
